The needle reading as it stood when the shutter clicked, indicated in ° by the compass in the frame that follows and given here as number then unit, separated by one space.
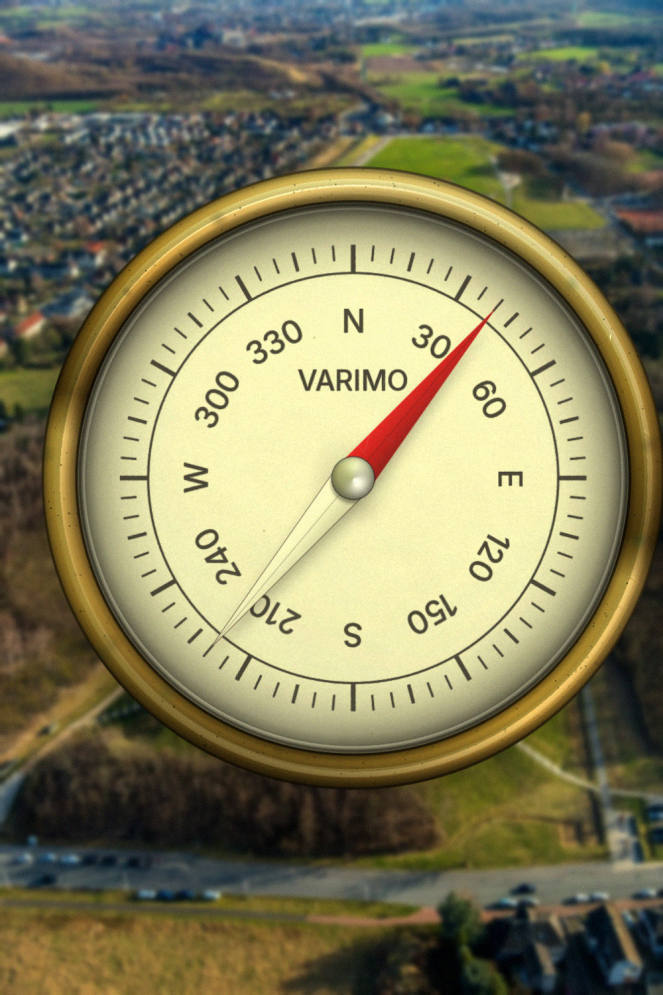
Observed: 40 °
